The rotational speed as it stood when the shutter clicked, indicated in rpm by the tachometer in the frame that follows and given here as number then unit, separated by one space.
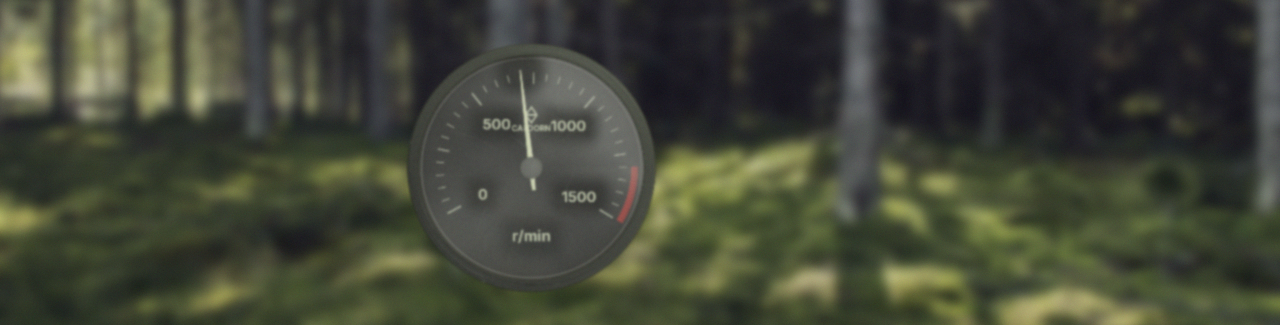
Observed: 700 rpm
